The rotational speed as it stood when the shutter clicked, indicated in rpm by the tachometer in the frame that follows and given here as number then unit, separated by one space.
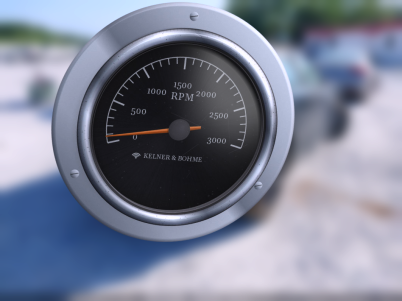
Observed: 100 rpm
